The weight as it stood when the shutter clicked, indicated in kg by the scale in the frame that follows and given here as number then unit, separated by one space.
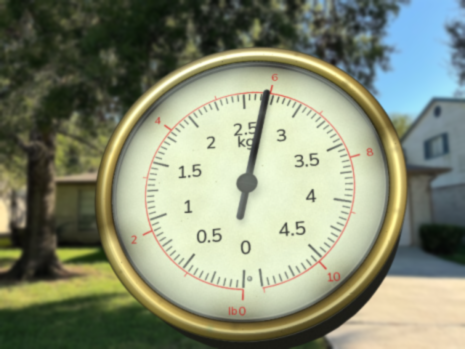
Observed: 2.7 kg
